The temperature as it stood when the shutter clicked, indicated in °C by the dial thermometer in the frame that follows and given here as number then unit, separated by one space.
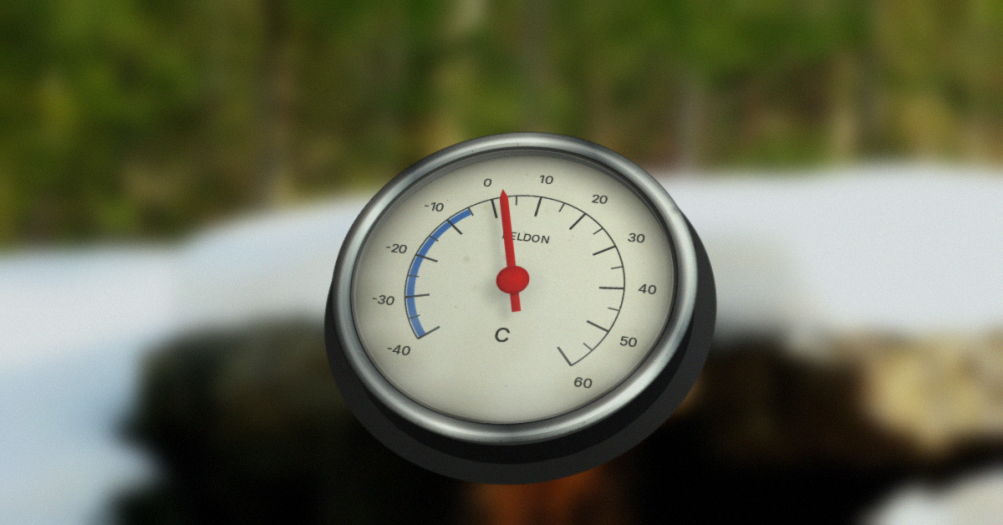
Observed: 2.5 °C
